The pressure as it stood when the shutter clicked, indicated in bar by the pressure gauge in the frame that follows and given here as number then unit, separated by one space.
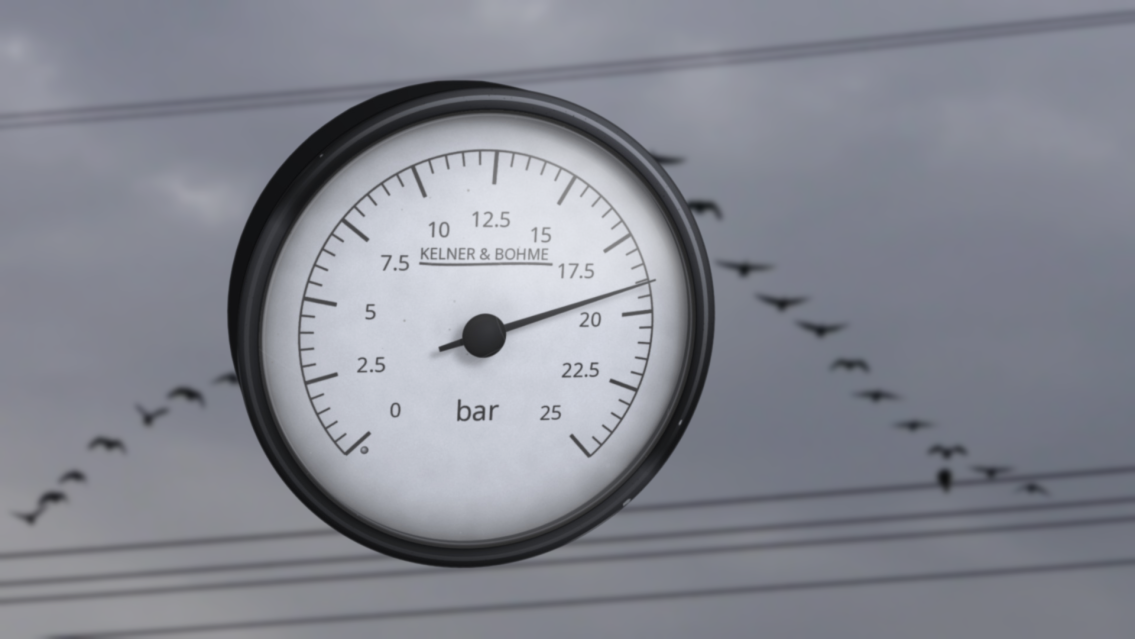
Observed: 19 bar
